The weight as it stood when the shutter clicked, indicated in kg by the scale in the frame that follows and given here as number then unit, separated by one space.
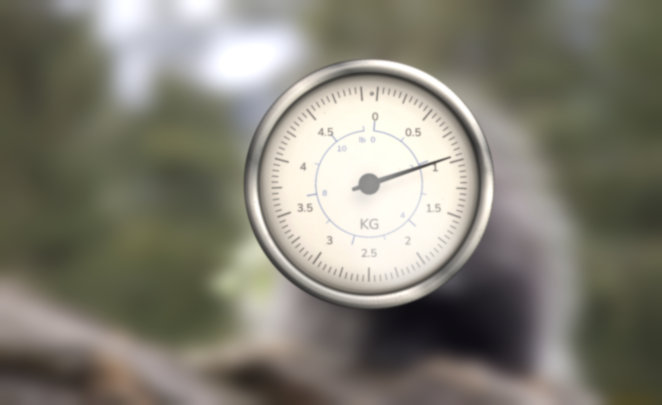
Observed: 0.95 kg
